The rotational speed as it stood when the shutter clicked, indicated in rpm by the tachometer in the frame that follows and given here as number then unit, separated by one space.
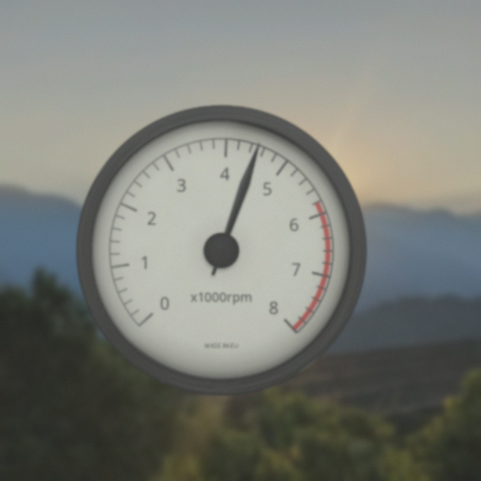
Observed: 4500 rpm
